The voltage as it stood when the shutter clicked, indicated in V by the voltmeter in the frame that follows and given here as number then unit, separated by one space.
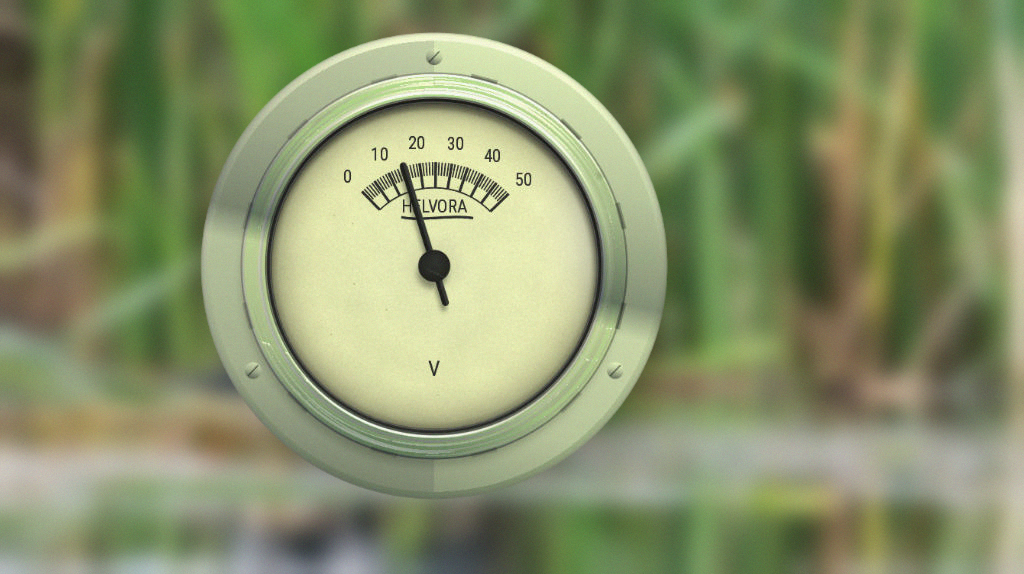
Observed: 15 V
